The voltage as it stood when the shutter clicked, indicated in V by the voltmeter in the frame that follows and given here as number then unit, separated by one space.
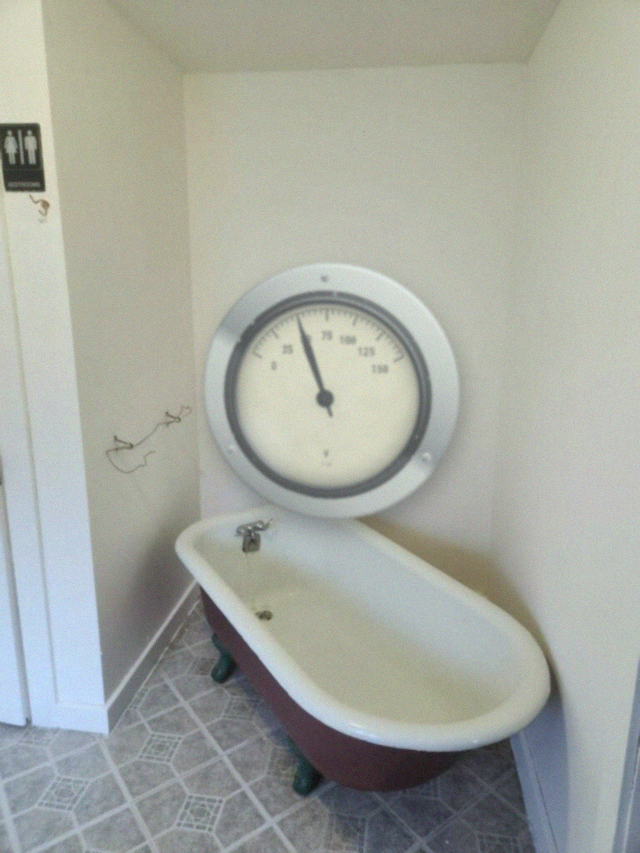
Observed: 50 V
